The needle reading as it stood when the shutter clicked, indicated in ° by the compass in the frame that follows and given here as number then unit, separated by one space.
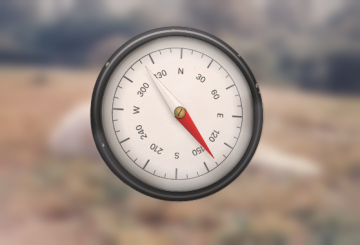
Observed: 140 °
